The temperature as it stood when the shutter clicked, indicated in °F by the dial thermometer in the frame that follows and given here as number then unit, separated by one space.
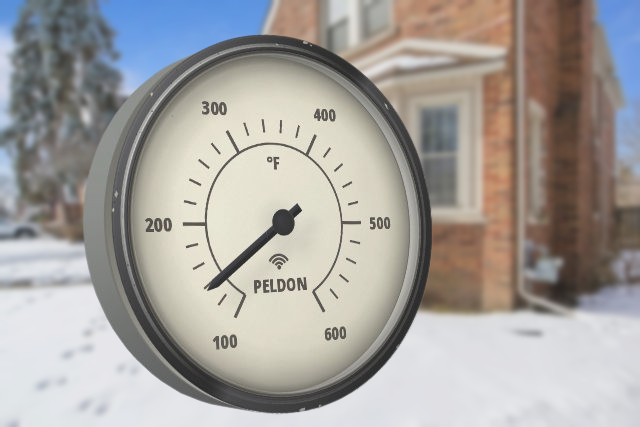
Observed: 140 °F
